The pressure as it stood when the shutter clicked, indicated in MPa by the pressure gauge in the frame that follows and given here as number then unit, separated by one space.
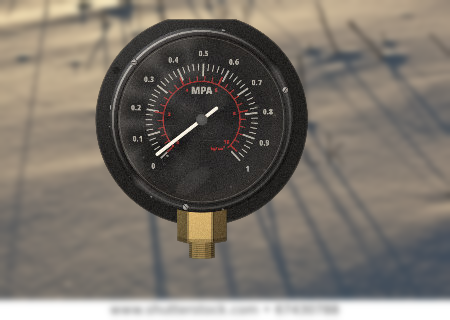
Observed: 0.02 MPa
